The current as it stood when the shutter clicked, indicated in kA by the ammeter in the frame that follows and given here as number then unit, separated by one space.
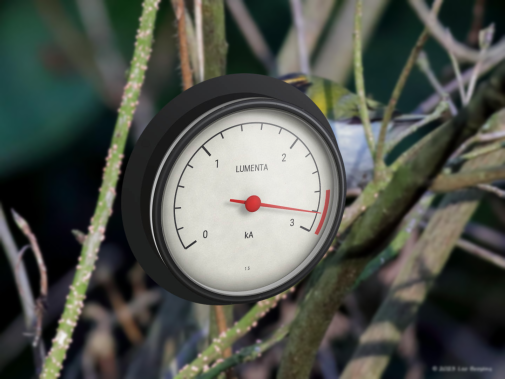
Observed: 2.8 kA
